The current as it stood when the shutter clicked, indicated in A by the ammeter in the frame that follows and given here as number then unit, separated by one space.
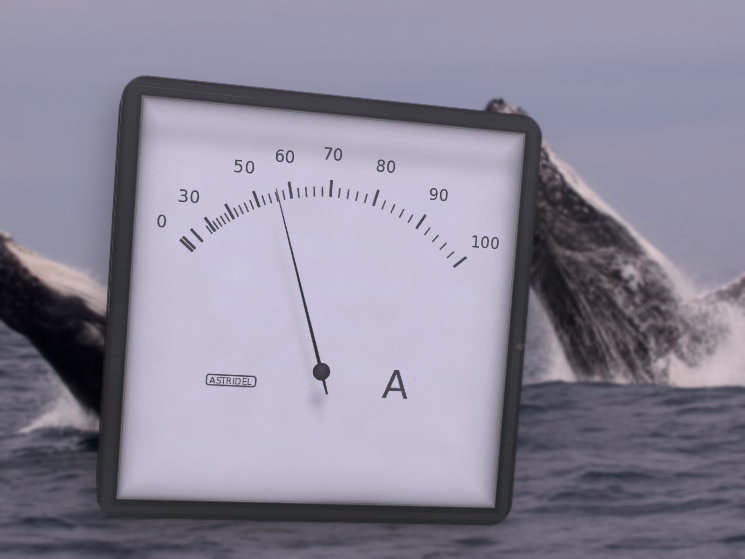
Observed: 56 A
